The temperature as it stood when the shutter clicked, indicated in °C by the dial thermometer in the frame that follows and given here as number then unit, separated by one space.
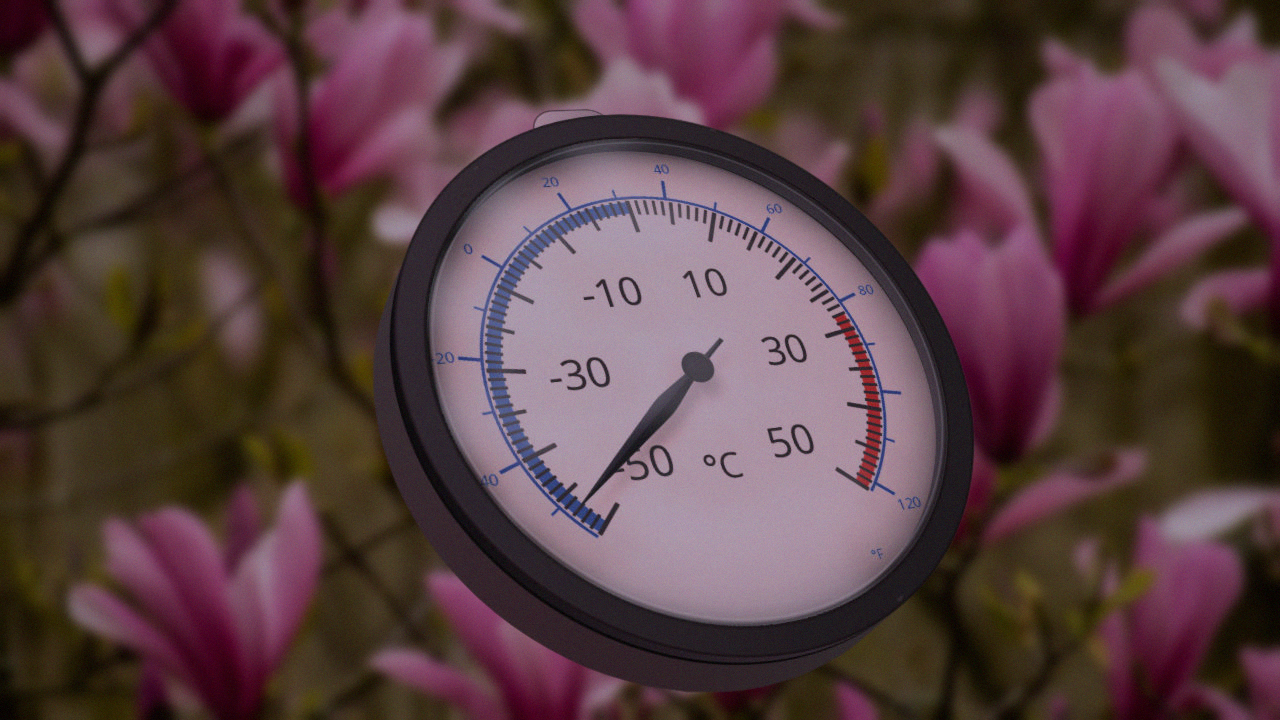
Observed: -47 °C
